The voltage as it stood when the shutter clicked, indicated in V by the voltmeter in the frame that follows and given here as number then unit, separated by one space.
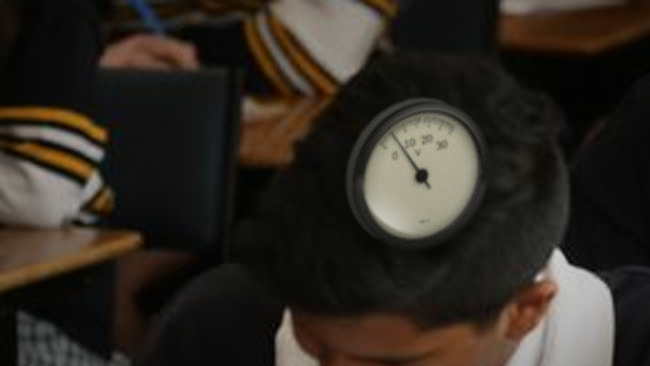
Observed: 5 V
